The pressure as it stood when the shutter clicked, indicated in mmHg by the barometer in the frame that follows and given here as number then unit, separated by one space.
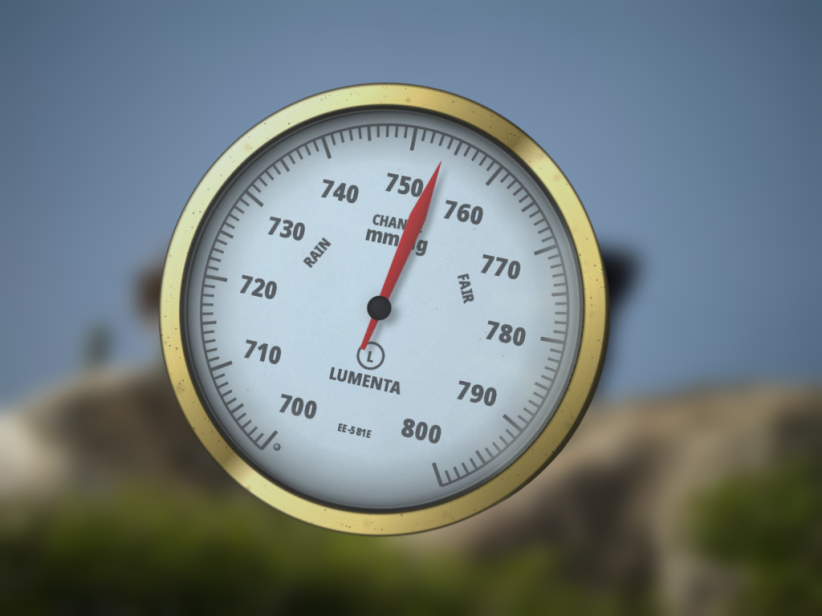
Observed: 754 mmHg
